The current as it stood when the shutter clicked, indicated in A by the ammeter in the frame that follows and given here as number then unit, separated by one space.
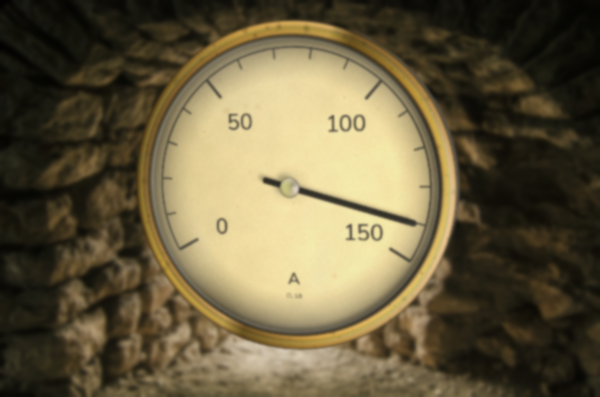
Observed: 140 A
